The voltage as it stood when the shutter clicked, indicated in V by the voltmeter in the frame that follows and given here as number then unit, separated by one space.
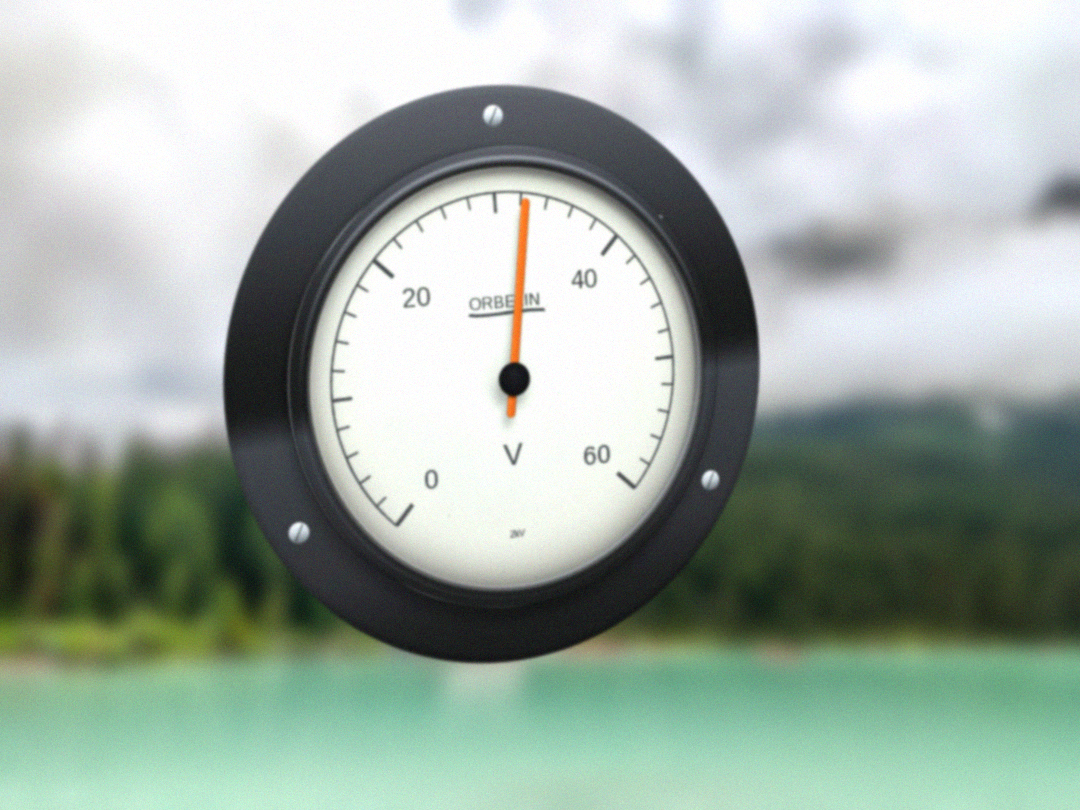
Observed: 32 V
